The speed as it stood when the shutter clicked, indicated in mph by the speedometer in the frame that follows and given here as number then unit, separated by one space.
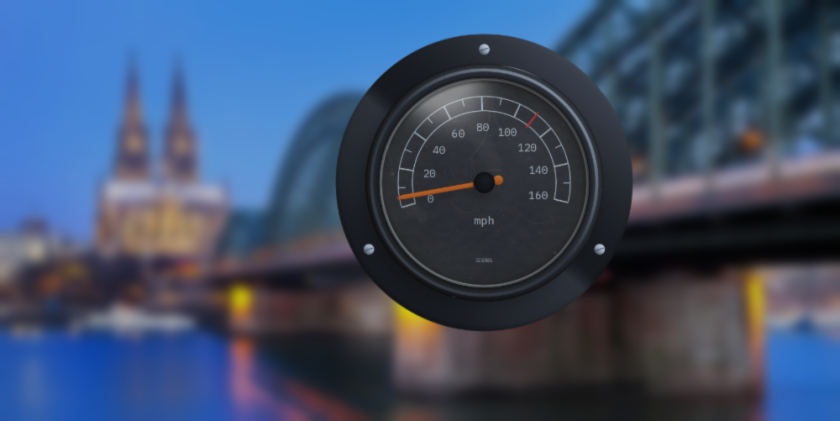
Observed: 5 mph
